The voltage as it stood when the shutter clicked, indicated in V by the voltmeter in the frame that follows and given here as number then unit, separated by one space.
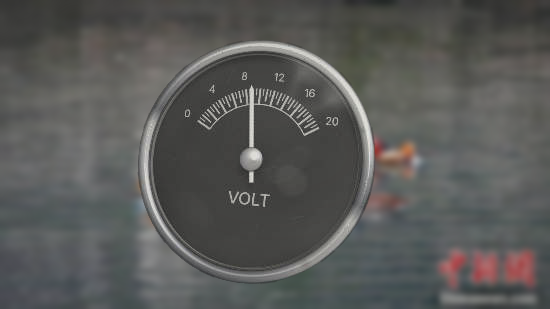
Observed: 9 V
